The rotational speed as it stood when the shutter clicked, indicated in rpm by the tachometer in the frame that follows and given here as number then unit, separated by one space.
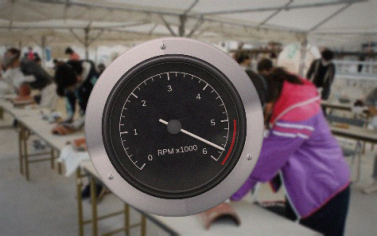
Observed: 5700 rpm
